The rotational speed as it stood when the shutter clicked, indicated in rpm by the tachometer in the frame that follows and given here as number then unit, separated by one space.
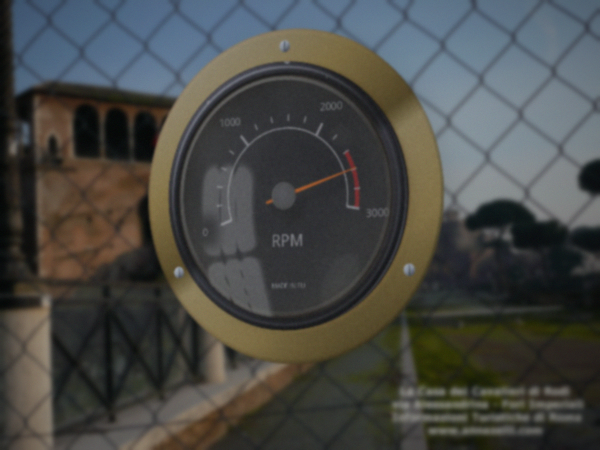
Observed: 2600 rpm
